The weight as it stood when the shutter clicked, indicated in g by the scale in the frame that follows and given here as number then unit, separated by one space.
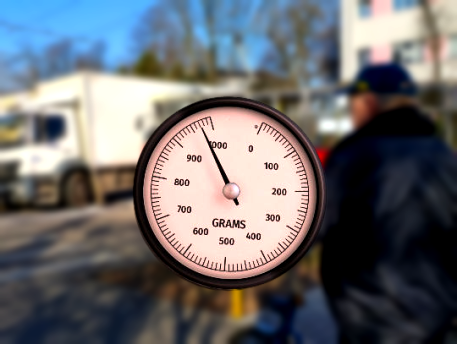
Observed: 970 g
